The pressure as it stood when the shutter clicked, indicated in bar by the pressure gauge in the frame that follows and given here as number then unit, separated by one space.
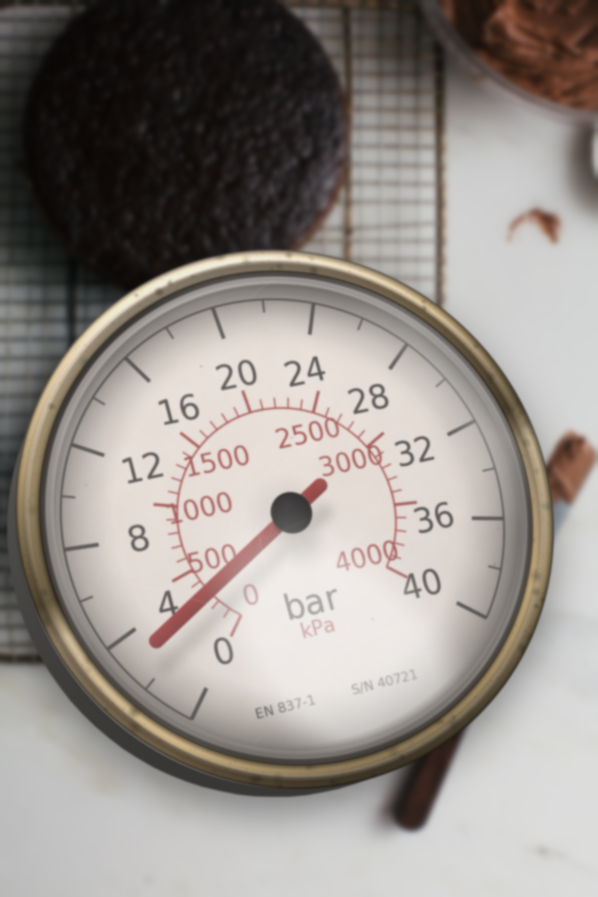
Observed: 3 bar
